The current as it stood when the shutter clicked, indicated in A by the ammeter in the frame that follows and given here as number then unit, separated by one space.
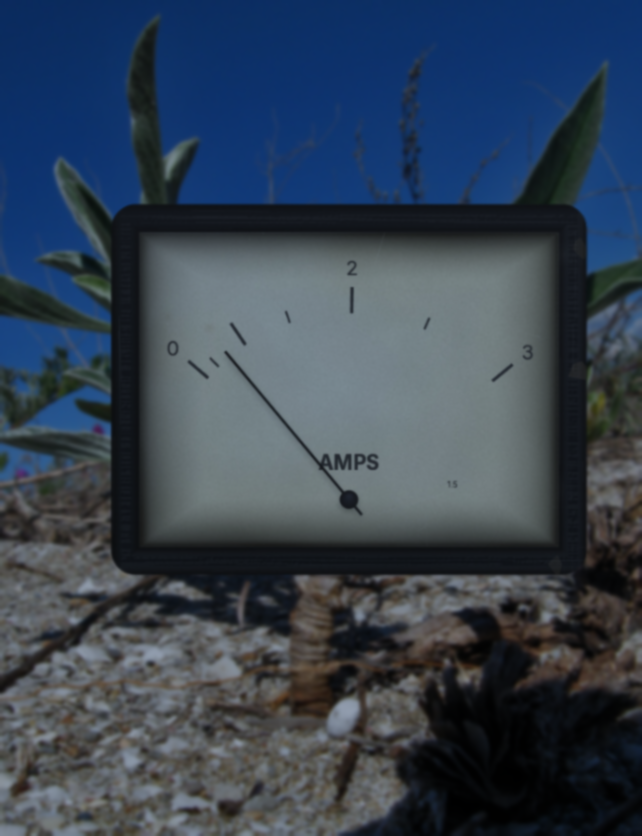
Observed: 0.75 A
